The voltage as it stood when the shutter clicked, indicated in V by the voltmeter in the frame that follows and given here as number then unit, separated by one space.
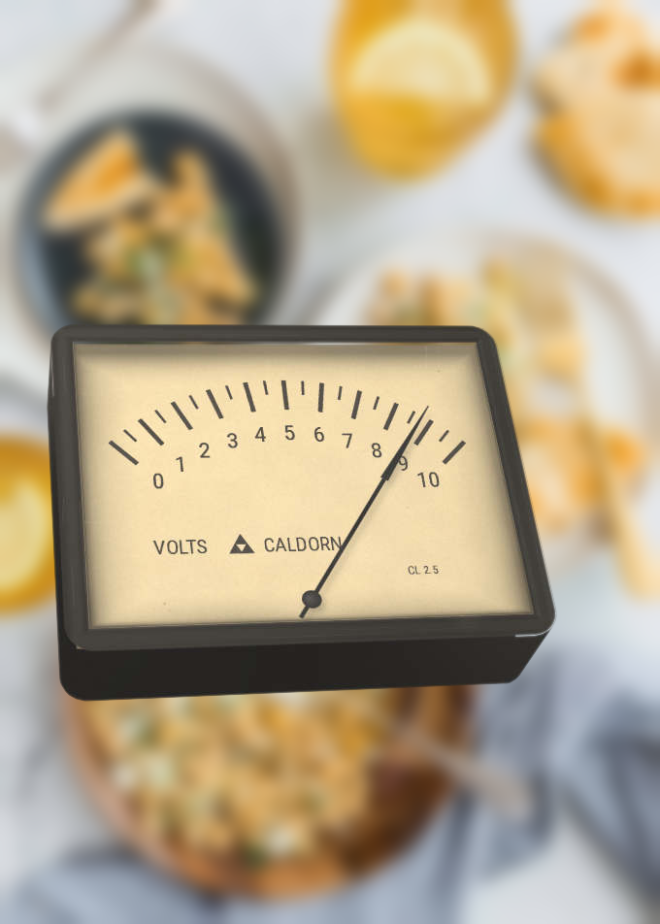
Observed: 8.75 V
